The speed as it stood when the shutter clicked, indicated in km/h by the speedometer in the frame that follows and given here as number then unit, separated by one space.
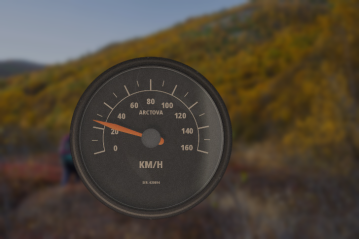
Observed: 25 km/h
